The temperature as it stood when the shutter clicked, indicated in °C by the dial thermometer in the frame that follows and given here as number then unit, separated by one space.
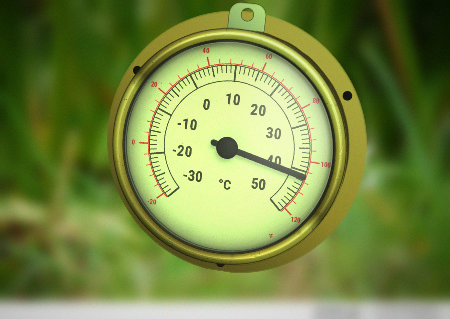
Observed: 41 °C
